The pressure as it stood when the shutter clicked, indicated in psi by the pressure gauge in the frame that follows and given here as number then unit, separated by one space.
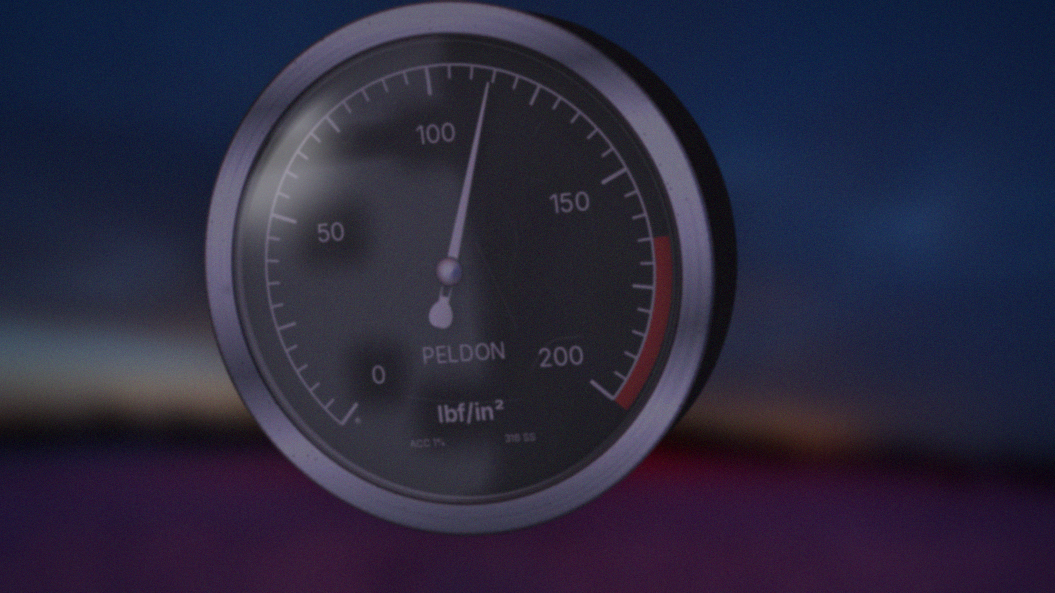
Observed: 115 psi
